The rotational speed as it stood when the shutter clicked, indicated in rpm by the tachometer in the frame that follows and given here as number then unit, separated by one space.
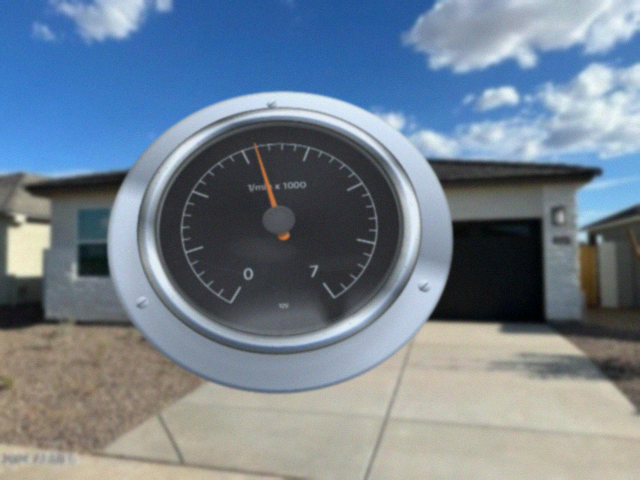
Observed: 3200 rpm
